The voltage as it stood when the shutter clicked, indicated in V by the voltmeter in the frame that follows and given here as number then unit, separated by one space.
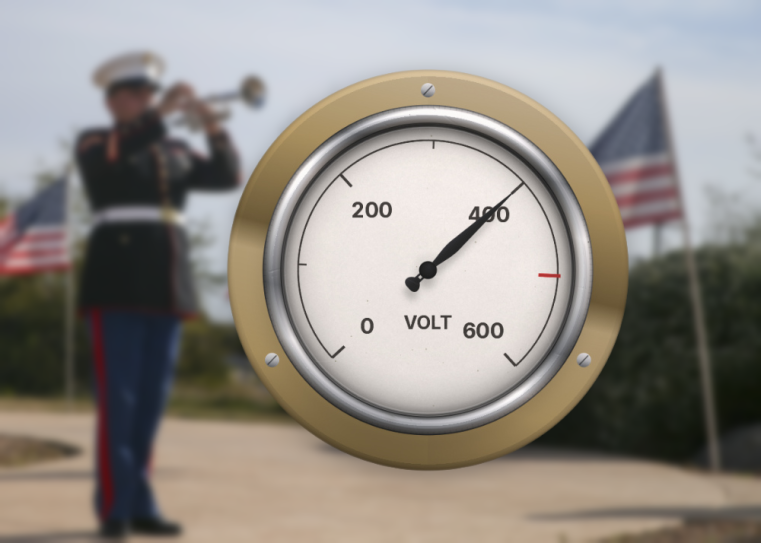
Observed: 400 V
